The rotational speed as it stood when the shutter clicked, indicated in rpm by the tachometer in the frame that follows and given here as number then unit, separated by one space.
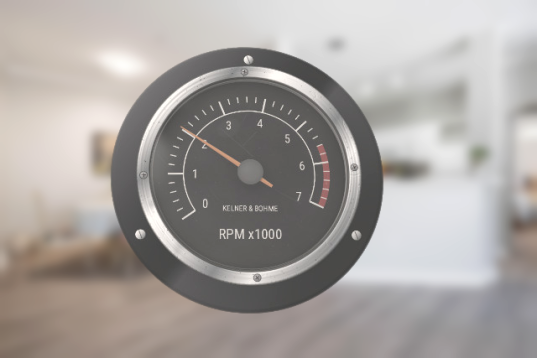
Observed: 2000 rpm
